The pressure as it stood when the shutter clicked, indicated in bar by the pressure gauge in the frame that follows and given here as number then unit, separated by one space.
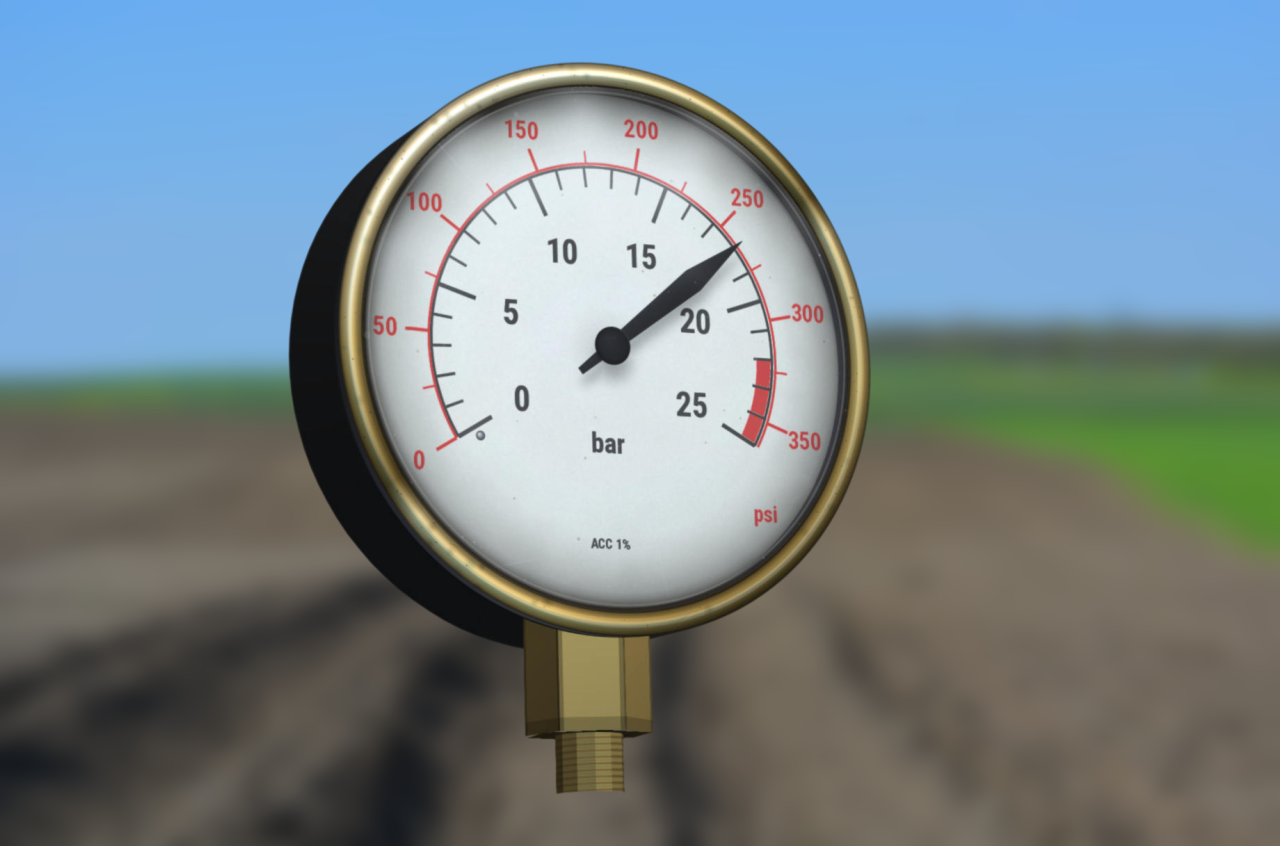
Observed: 18 bar
